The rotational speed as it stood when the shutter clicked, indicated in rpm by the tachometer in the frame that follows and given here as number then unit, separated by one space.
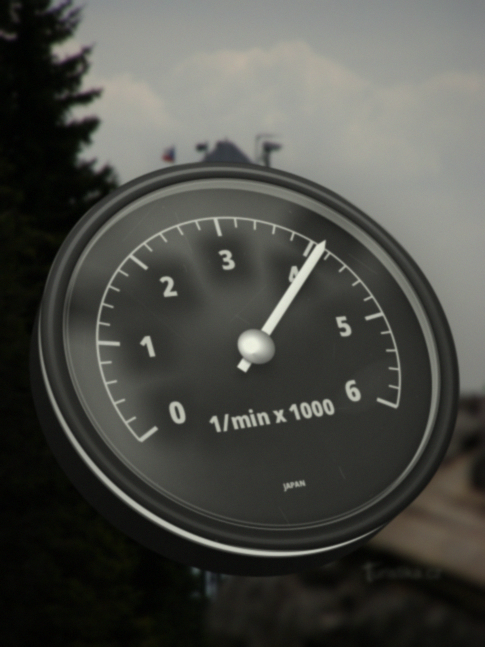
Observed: 4100 rpm
